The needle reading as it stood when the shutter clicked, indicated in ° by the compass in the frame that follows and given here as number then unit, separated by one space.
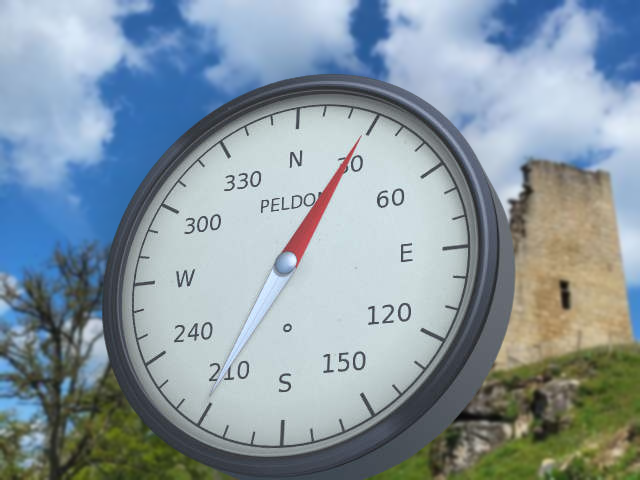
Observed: 30 °
